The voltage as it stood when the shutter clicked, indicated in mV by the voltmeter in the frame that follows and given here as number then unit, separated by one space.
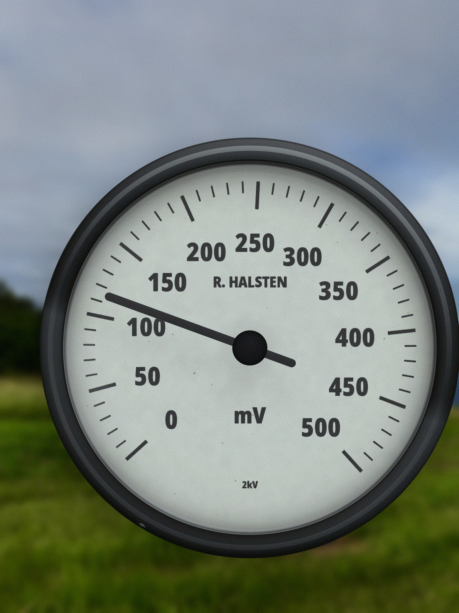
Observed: 115 mV
